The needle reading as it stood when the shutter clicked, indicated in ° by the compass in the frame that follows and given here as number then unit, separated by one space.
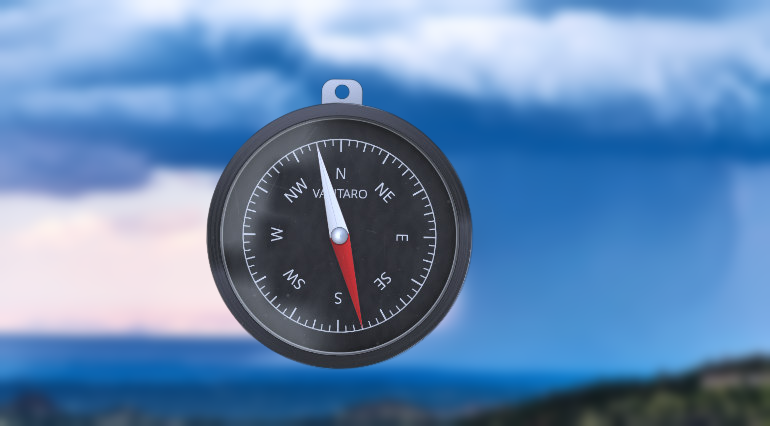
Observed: 165 °
